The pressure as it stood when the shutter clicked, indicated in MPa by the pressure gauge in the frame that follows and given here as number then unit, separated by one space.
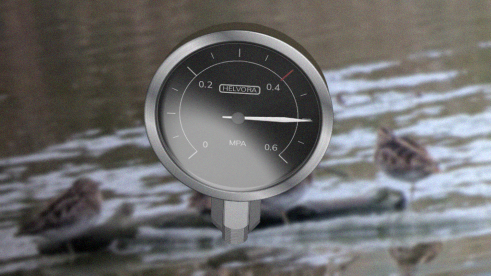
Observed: 0.5 MPa
